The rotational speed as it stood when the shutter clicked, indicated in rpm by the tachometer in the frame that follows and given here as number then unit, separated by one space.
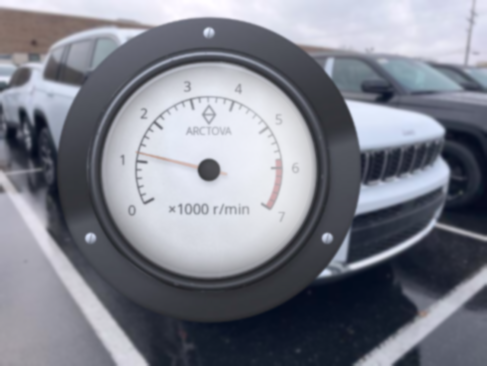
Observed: 1200 rpm
